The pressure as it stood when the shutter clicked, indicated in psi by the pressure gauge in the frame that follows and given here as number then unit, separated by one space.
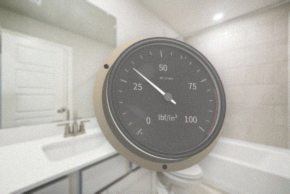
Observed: 32.5 psi
